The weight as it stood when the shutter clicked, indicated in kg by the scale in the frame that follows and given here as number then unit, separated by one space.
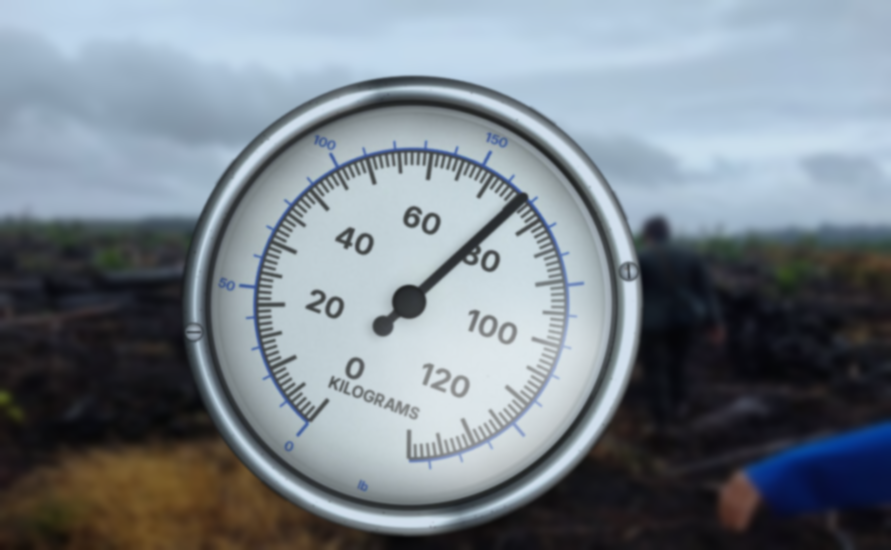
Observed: 76 kg
